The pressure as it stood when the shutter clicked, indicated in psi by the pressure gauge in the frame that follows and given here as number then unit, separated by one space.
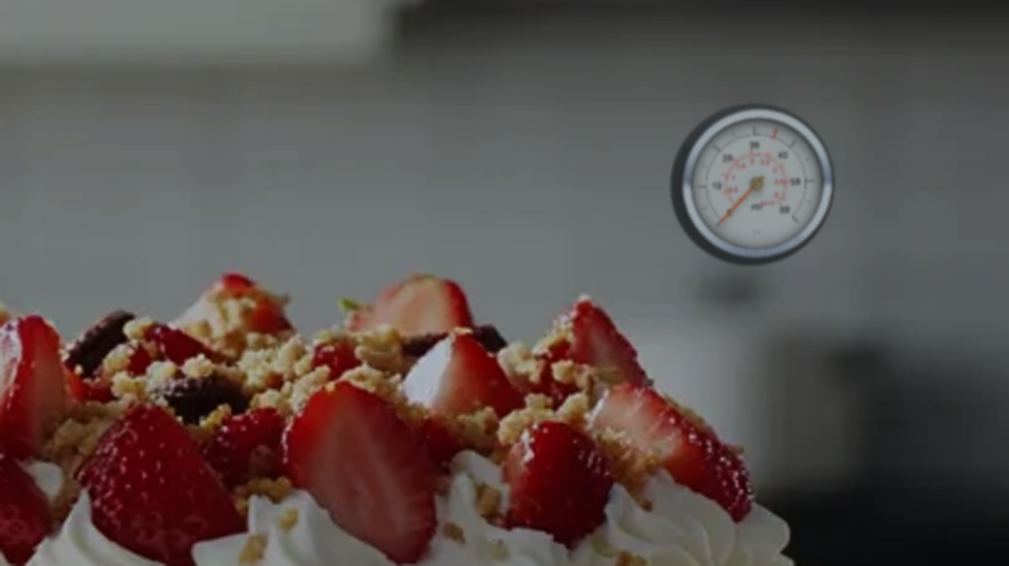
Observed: 0 psi
